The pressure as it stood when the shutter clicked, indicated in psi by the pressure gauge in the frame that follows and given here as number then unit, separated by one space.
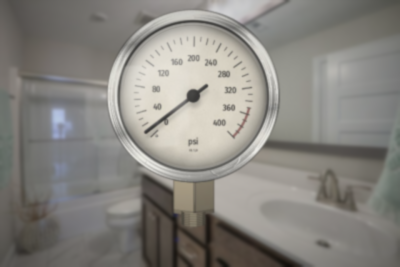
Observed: 10 psi
